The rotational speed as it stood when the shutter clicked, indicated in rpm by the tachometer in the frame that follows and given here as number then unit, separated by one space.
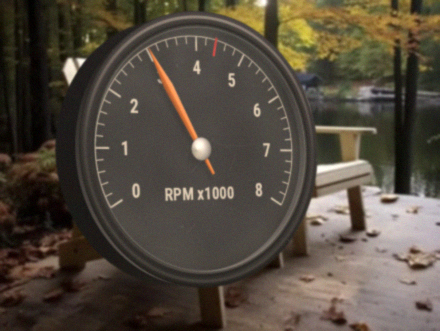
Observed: 3000 rpm
